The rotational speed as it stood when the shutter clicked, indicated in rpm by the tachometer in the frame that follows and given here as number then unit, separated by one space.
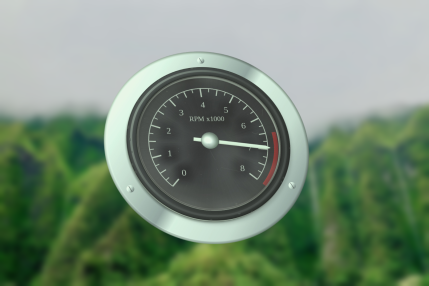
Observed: 7000 rpm
